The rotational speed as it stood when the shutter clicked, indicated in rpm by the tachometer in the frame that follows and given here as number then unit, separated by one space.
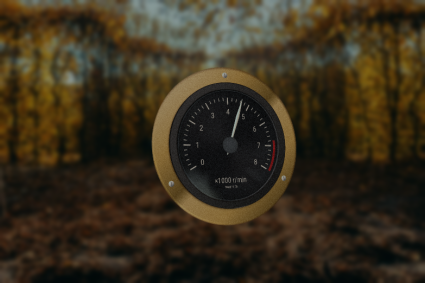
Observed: 4600 rpm
